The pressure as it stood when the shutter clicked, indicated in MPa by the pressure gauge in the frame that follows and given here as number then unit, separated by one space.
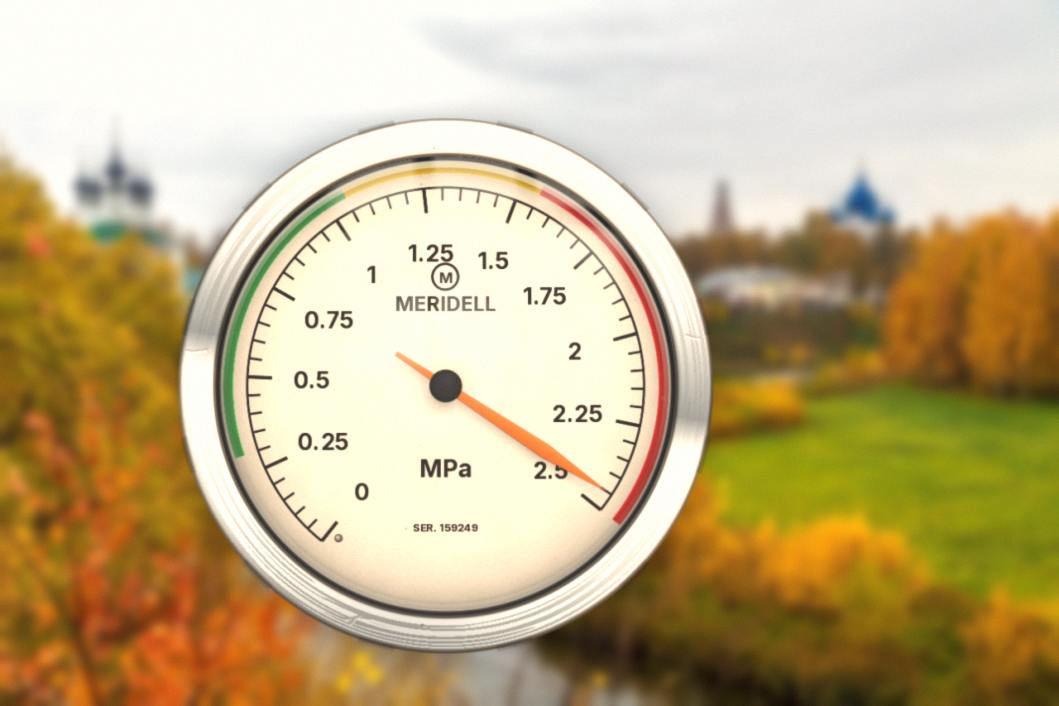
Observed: 2.45 MPa
